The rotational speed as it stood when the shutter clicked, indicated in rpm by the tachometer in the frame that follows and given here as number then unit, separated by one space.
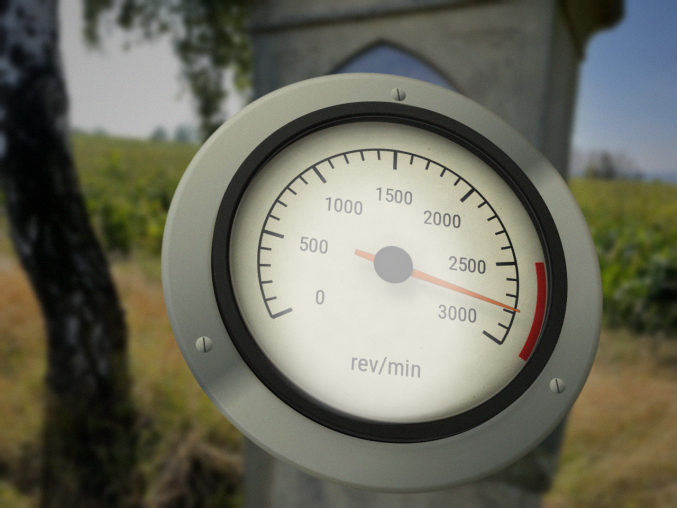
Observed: 2800 rpm
